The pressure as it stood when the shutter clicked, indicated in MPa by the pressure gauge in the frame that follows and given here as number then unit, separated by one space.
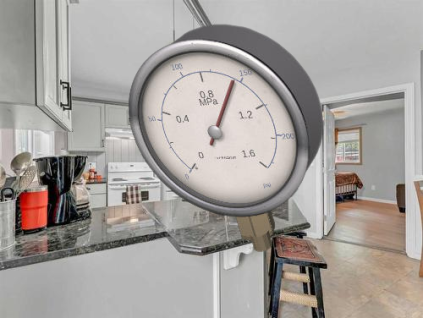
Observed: 1 MPa
